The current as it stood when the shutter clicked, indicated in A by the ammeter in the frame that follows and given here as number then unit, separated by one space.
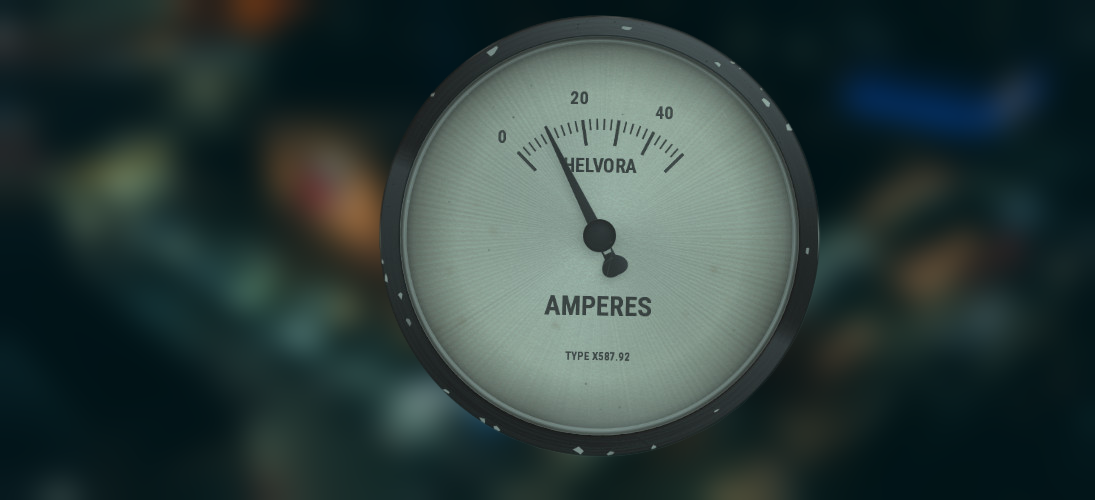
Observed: 10 A
